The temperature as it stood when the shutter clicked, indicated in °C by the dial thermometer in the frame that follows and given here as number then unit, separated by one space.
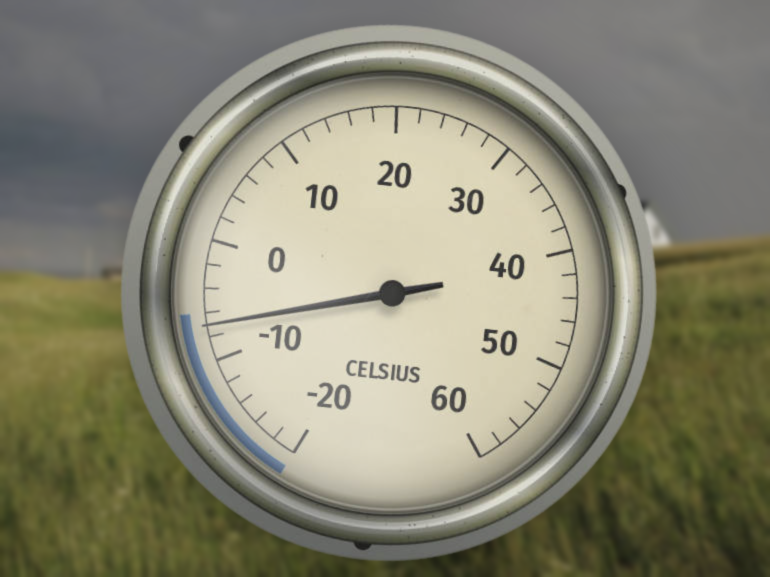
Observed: -7 °C
